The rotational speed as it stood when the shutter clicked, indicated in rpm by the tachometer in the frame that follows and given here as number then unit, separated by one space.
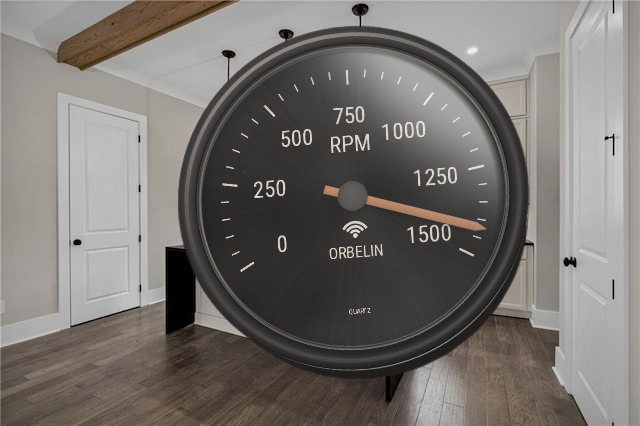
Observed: 1425 rpm
